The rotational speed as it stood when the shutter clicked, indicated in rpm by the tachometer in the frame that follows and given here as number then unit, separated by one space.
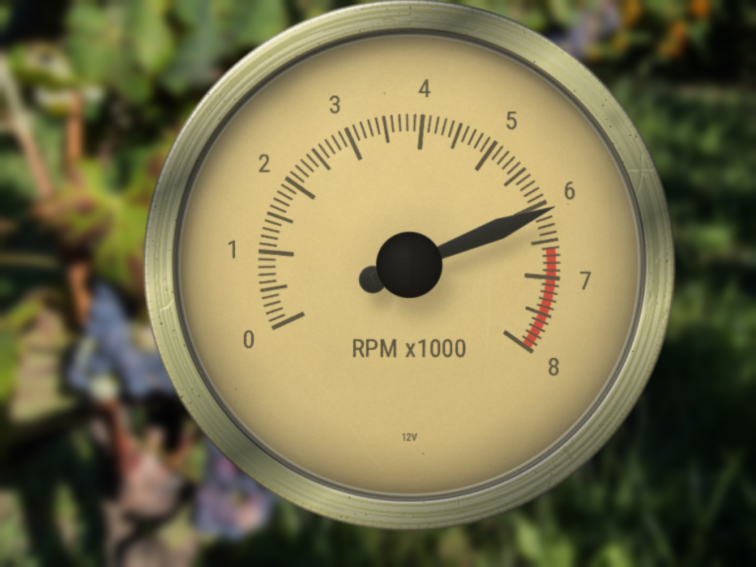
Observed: 6100 rpm
